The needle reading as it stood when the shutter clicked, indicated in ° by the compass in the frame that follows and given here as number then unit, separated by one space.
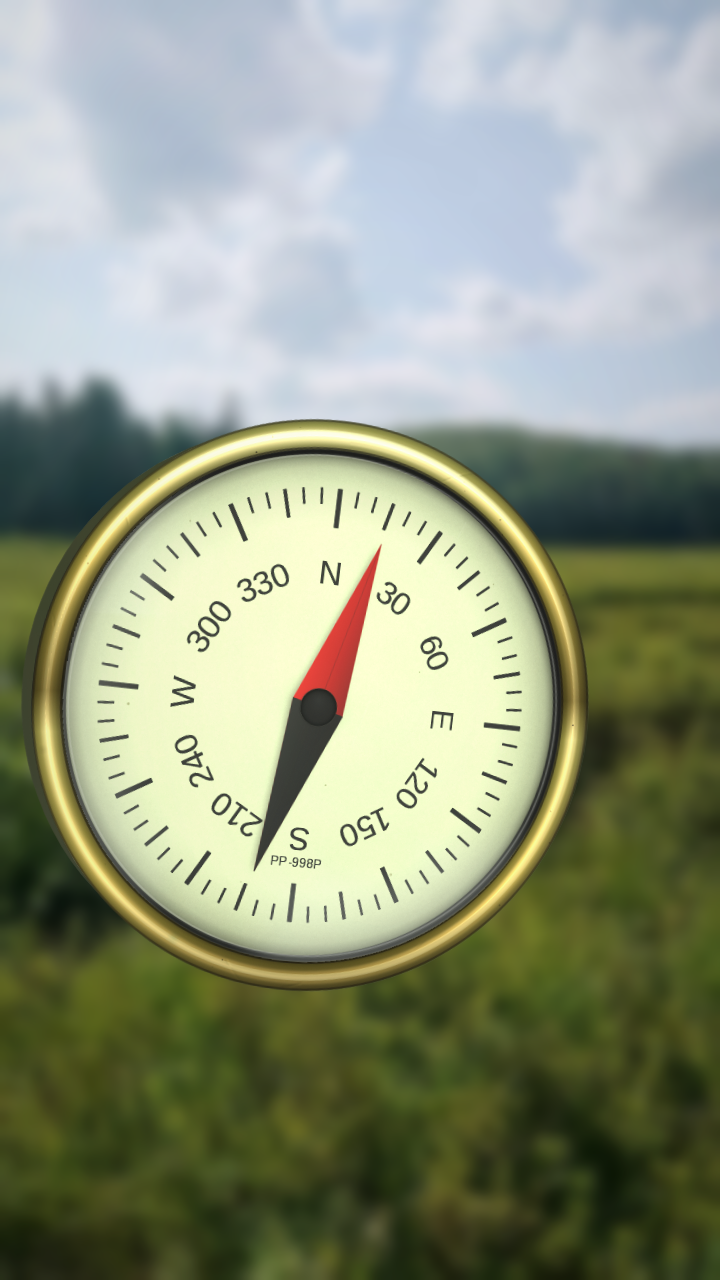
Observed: 15 °
